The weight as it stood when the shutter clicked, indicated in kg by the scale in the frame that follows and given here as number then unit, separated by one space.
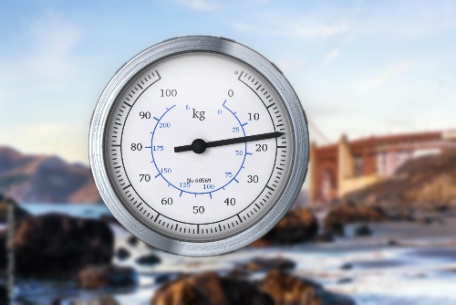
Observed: 17 kg
